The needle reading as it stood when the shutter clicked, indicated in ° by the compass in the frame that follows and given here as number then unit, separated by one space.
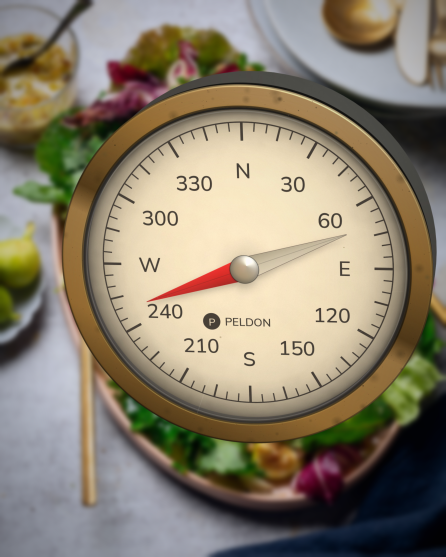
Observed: 250 °
